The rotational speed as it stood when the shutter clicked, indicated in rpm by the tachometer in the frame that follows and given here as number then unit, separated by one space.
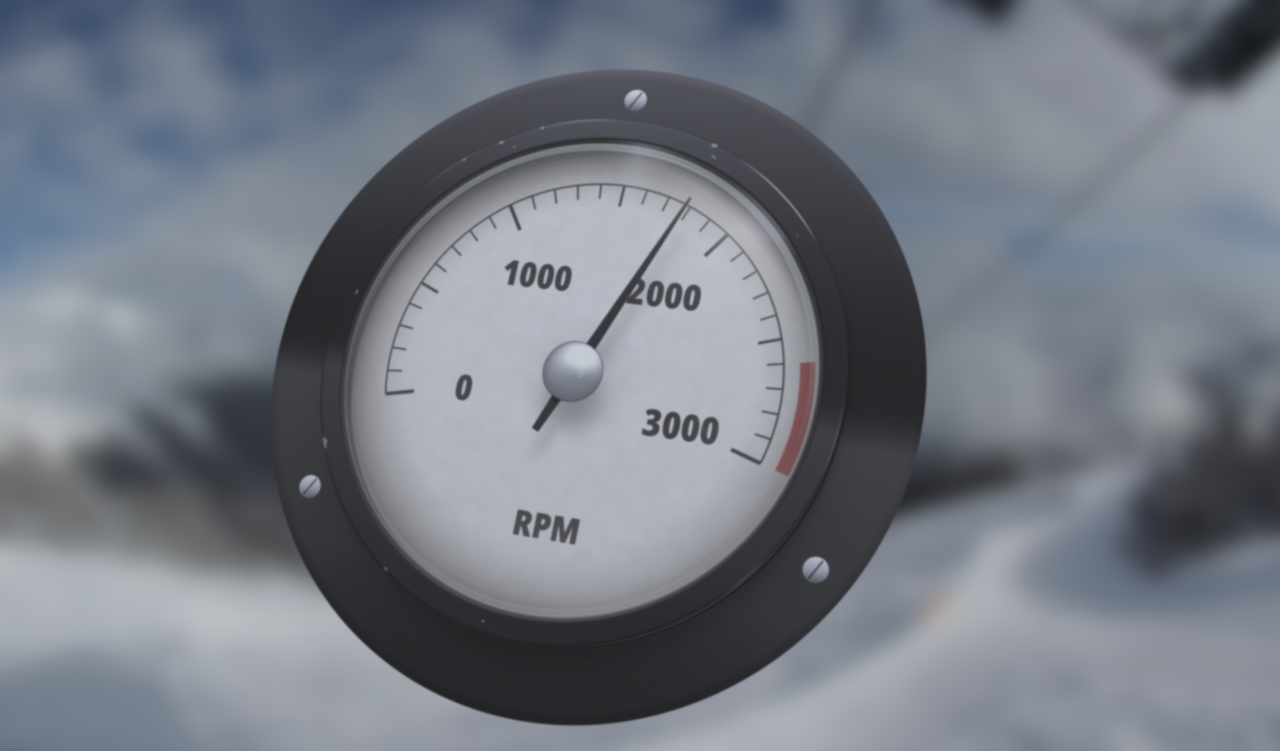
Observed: 1800 rpm
